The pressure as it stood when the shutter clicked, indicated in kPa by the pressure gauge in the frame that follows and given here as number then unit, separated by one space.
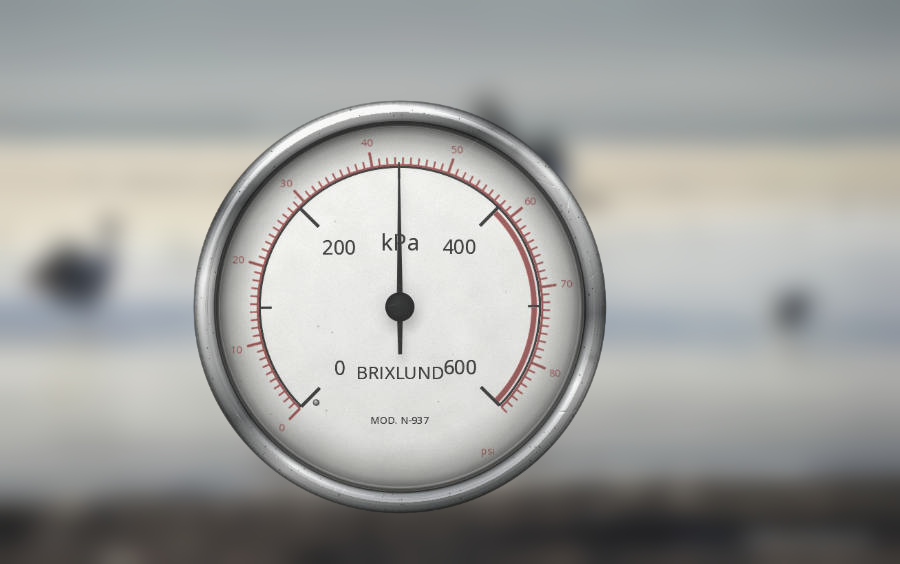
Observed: 300 kPa
